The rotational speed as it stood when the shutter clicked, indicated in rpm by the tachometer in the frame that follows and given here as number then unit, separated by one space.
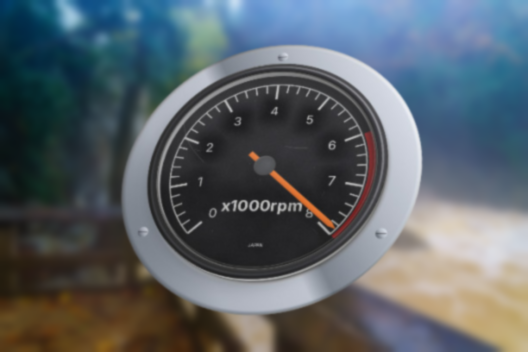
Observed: 7900 rpm
